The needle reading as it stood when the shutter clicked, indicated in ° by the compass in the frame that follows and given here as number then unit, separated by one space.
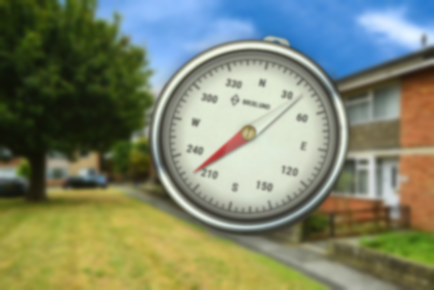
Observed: 220 °
